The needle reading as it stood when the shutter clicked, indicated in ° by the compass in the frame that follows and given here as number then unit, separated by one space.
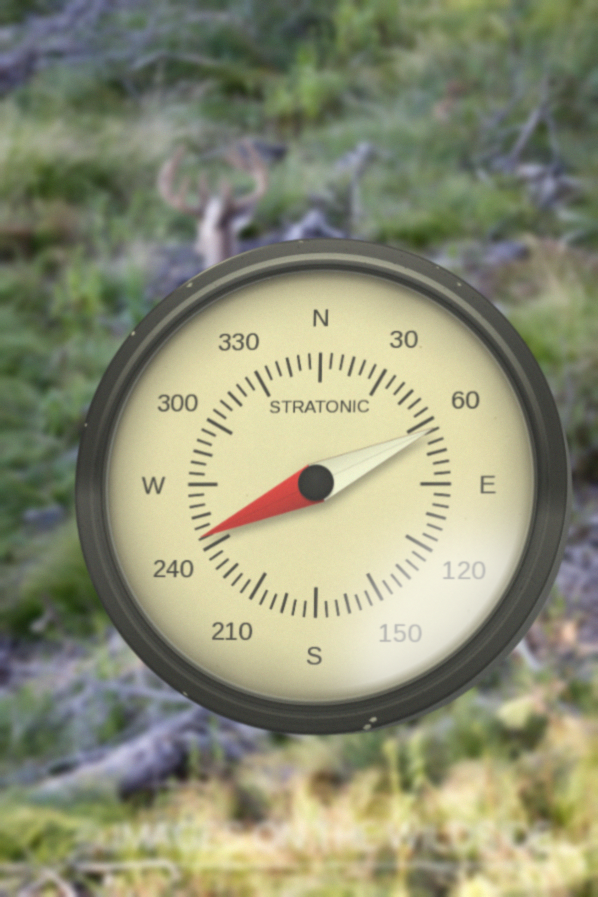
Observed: 245 °
